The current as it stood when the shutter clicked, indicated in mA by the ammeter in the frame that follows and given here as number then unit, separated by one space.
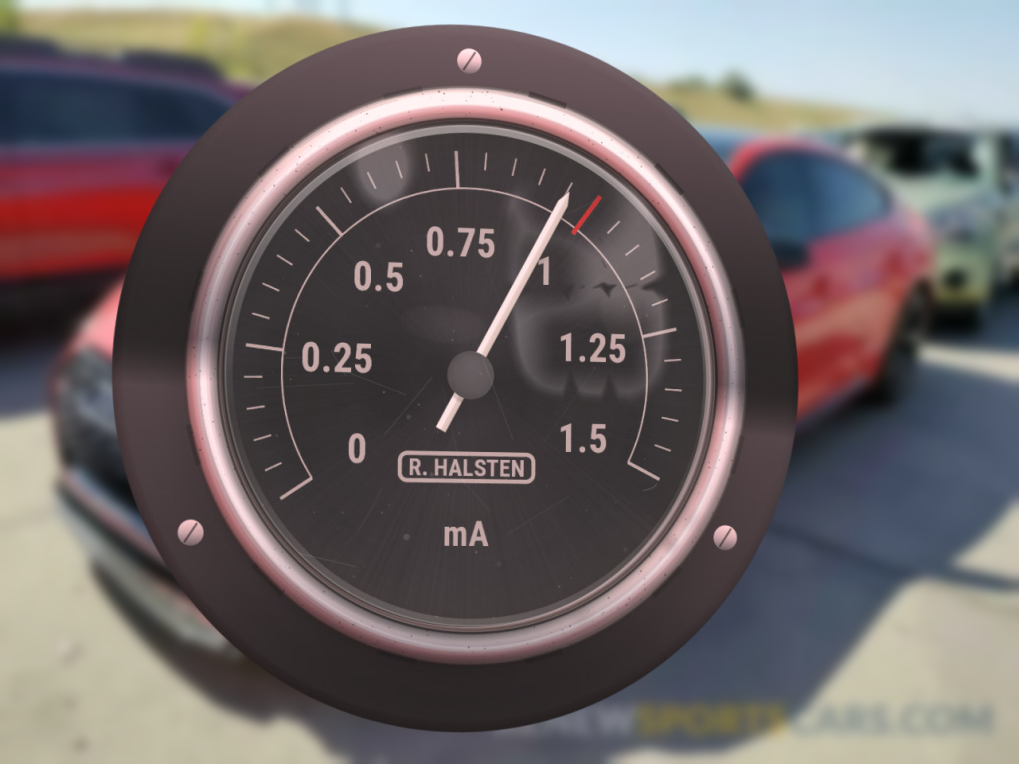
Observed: 0.95 mA
